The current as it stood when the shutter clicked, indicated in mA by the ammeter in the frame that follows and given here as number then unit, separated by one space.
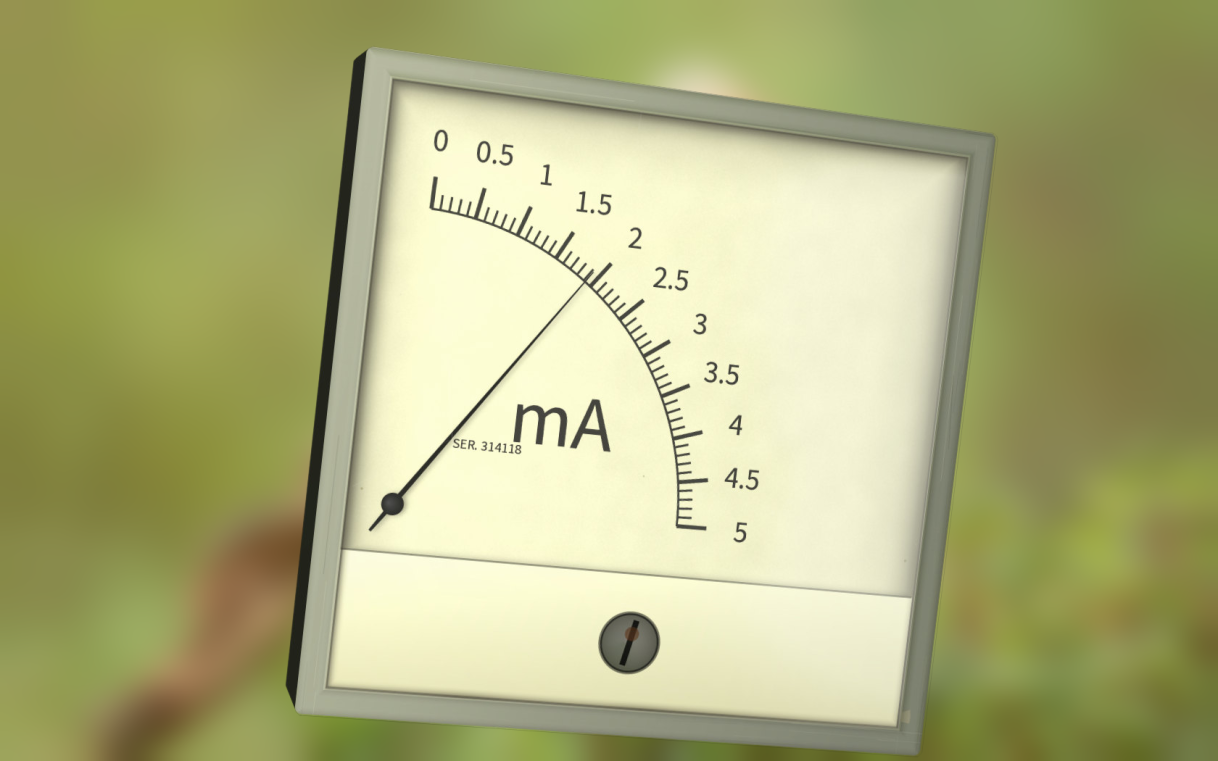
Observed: 1.9 mA
